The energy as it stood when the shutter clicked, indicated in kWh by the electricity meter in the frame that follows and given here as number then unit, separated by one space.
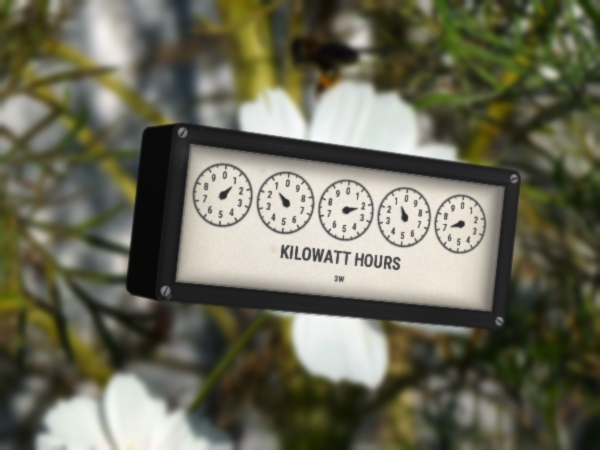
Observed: 11207 kWh
